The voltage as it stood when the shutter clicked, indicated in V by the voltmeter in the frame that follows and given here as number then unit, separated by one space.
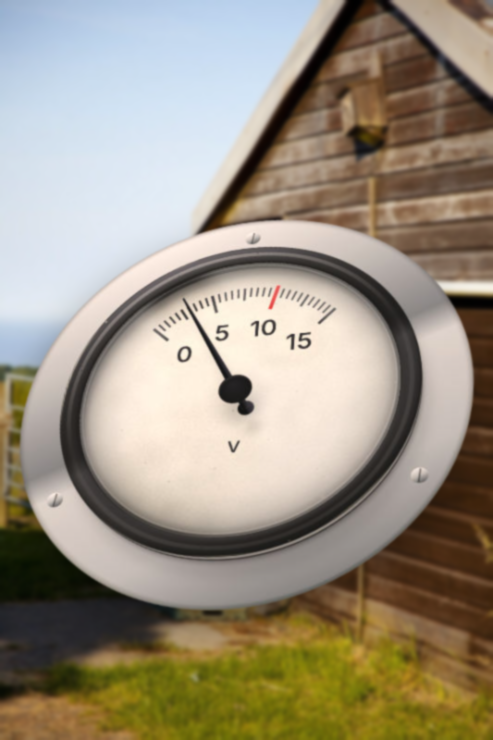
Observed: 3 V
